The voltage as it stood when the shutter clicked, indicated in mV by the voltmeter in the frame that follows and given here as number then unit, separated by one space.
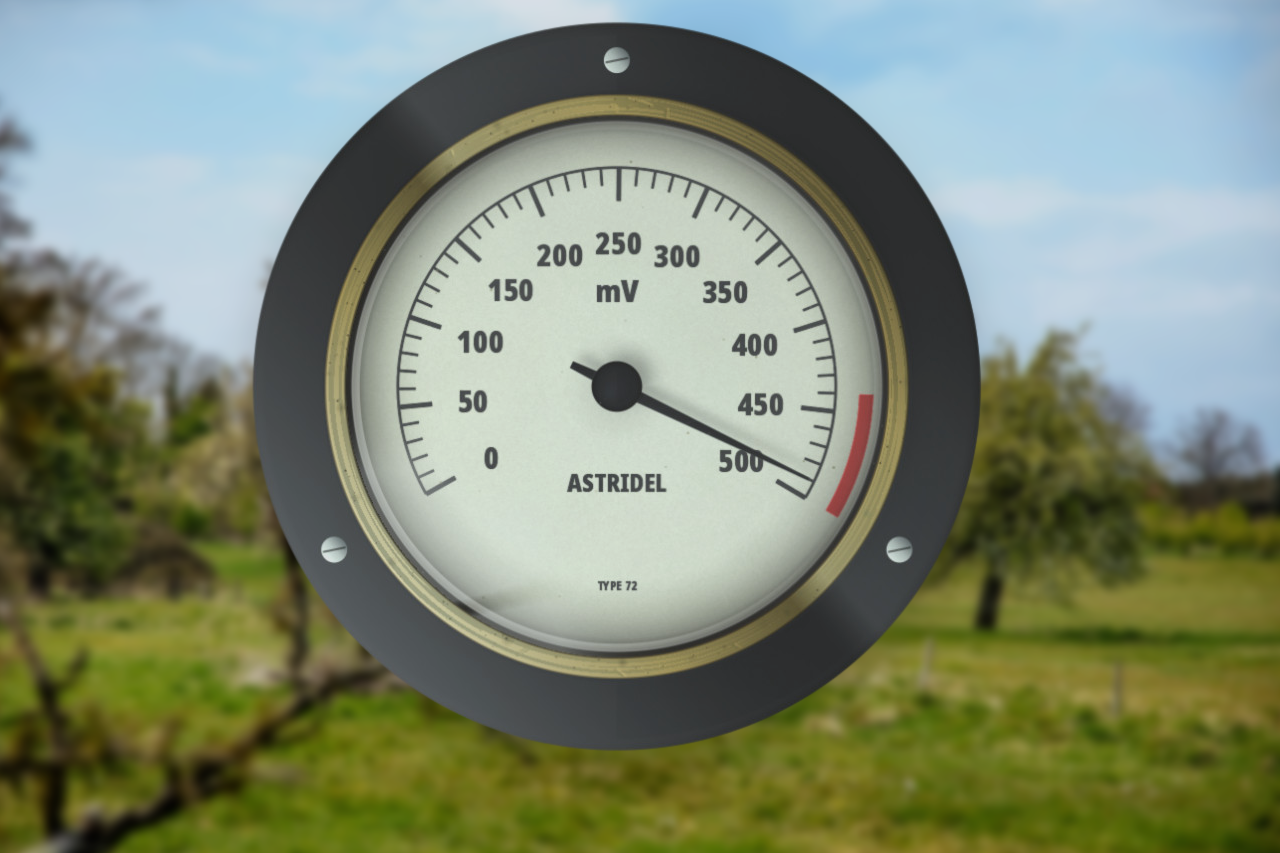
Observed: 490 mV
